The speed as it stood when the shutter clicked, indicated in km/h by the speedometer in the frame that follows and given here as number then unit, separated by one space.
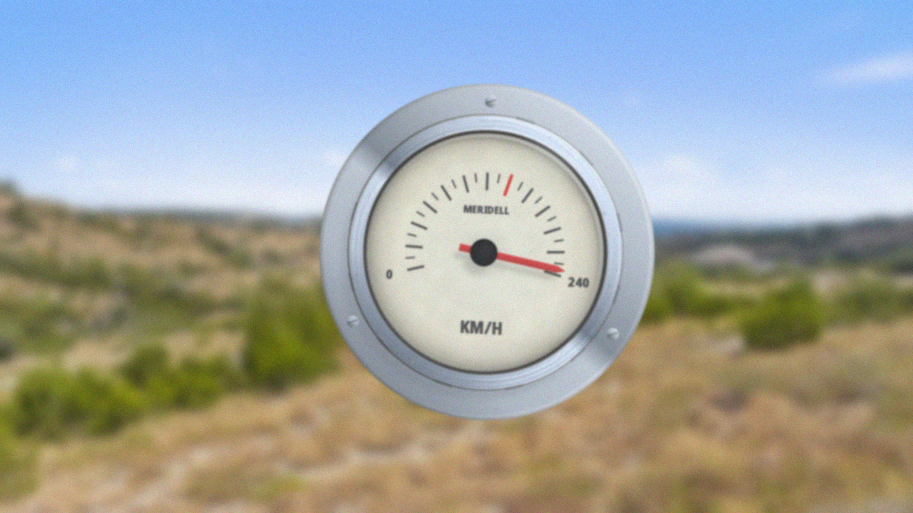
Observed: 235 km/h
